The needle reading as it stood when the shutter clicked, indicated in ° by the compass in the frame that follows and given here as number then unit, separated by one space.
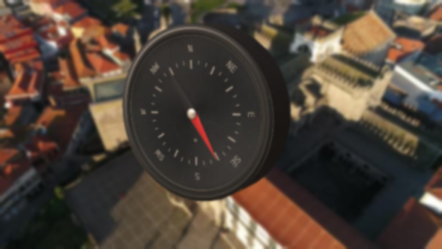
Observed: 150 °
